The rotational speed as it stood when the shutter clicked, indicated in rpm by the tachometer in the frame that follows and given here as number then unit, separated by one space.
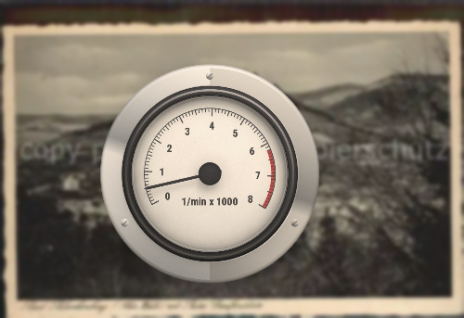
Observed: 500 rpm
